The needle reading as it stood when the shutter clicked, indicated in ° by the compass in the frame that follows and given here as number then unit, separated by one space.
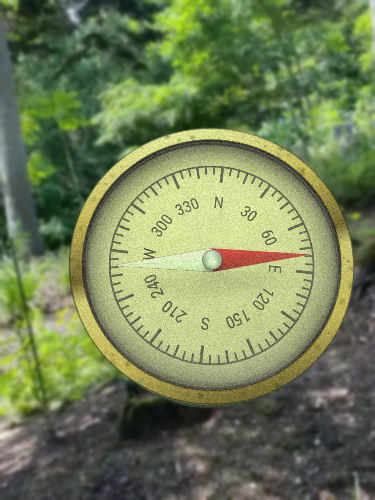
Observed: 80 °
